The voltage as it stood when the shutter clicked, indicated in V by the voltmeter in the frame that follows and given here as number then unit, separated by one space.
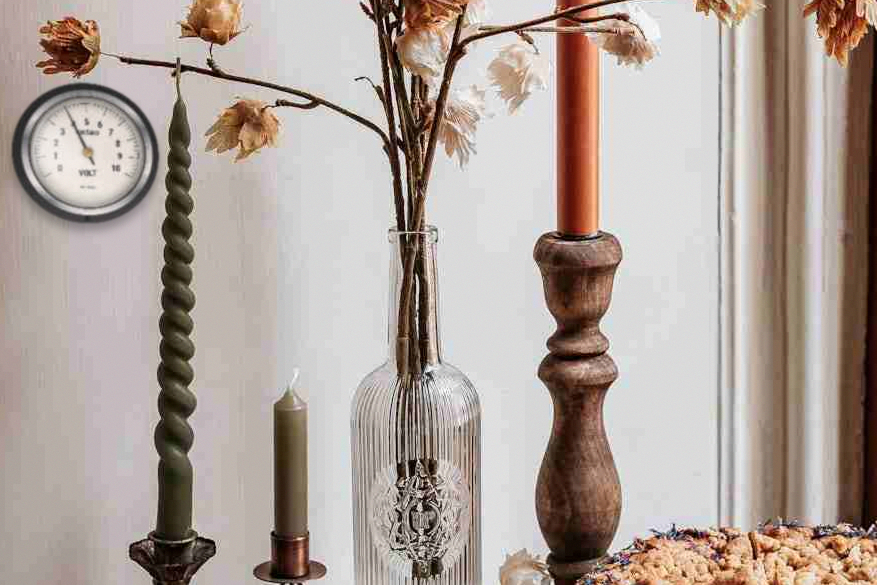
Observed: 4 V
